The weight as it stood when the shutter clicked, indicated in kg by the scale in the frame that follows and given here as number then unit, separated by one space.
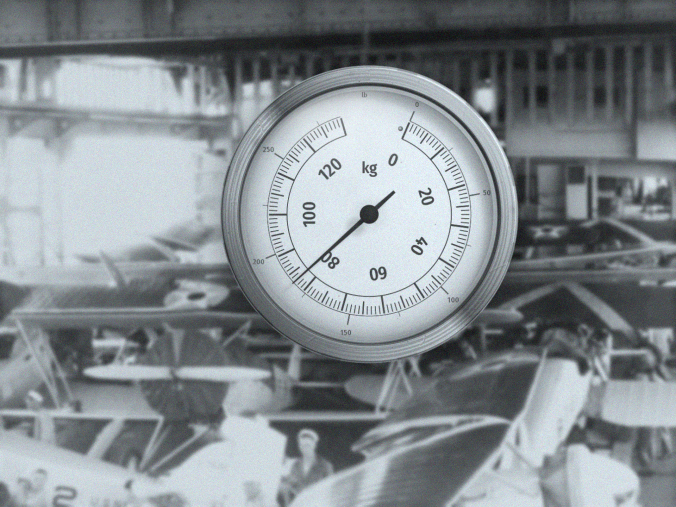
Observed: 83 kg
